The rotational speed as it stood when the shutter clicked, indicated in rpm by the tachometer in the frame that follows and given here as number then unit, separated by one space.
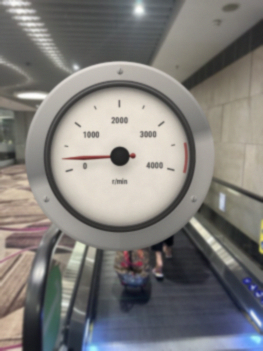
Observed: 250 rpm
